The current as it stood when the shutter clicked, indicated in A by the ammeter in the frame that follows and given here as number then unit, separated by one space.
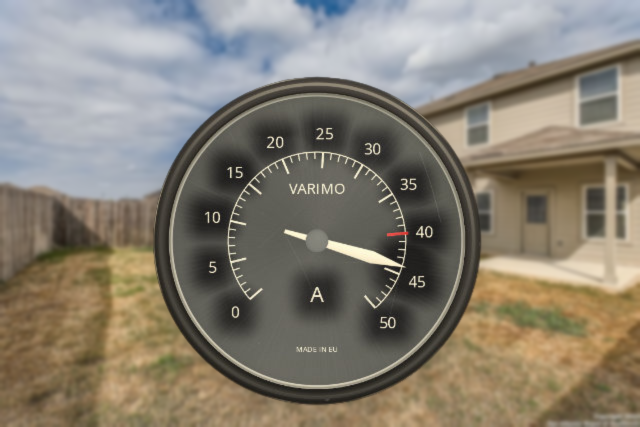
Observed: 44 A
